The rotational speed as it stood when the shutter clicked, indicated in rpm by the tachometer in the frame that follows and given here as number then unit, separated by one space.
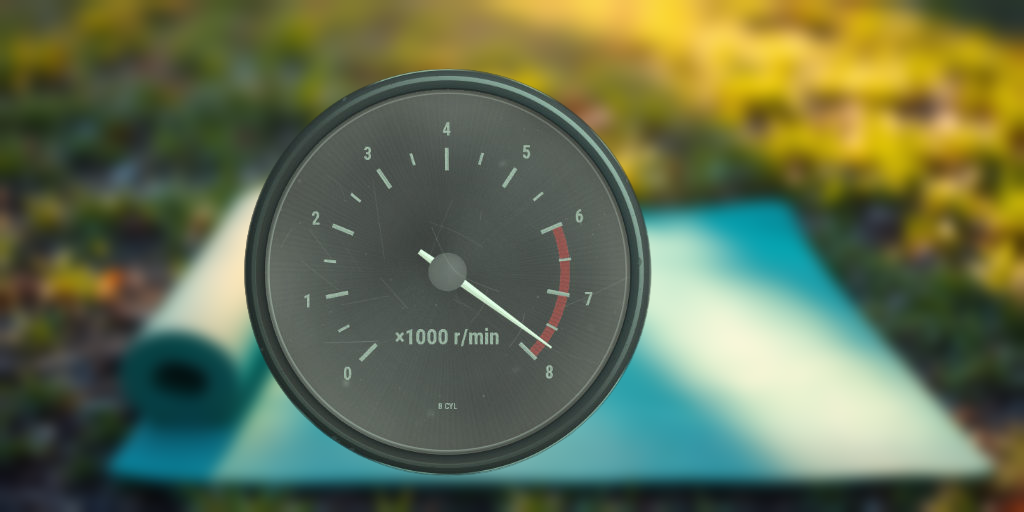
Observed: 7750 rpm
